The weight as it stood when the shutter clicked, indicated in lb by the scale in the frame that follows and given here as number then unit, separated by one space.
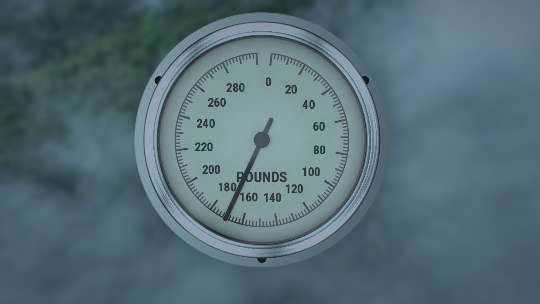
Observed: 170 lb
